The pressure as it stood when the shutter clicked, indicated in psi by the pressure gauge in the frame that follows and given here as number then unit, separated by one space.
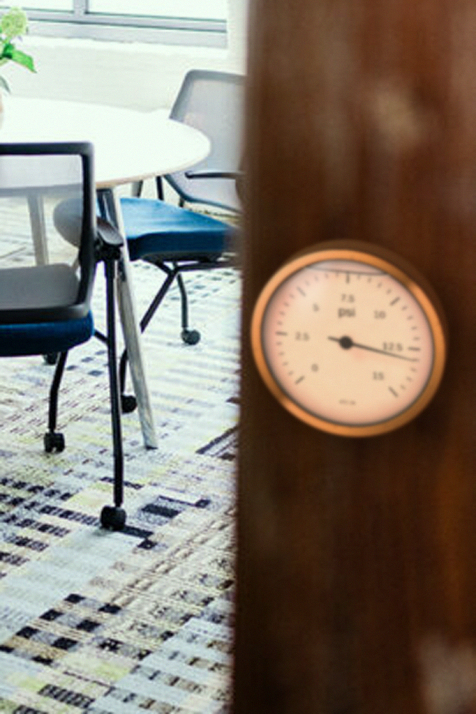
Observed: 13 psi
